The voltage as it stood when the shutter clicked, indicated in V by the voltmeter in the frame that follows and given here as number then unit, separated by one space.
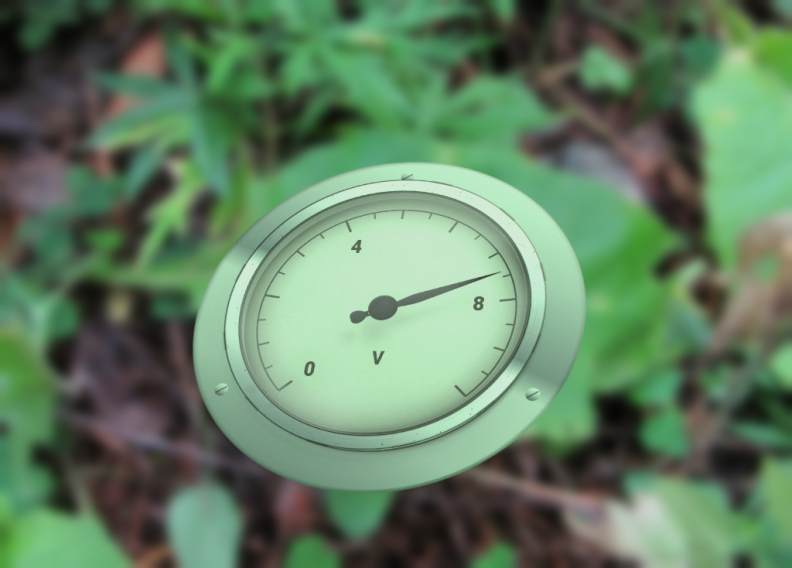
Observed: 7.5 V
